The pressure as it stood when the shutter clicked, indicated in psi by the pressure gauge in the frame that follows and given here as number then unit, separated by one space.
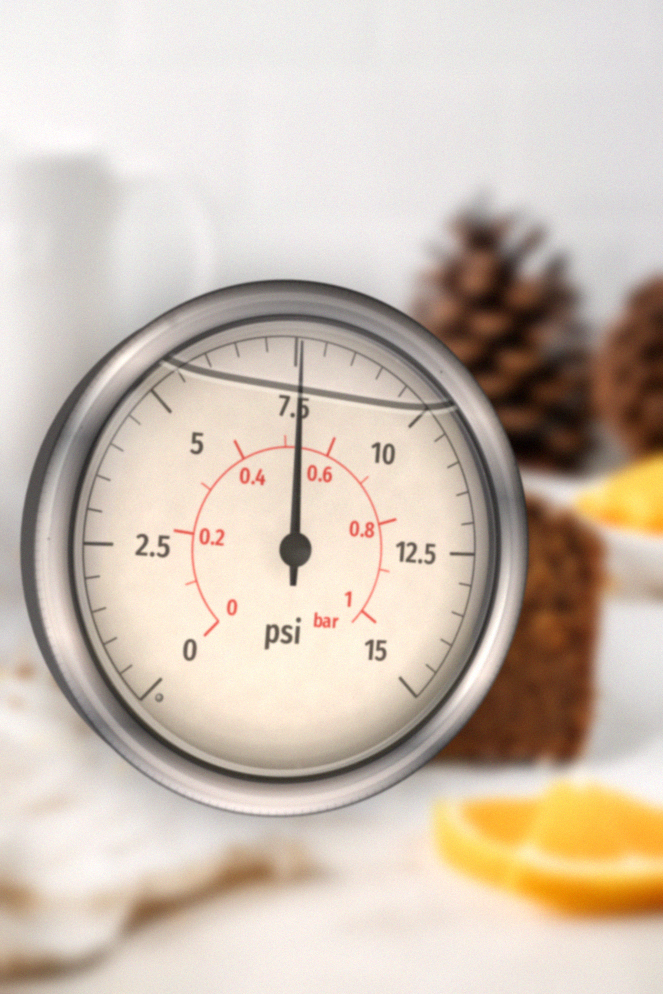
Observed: 7.5 psi
